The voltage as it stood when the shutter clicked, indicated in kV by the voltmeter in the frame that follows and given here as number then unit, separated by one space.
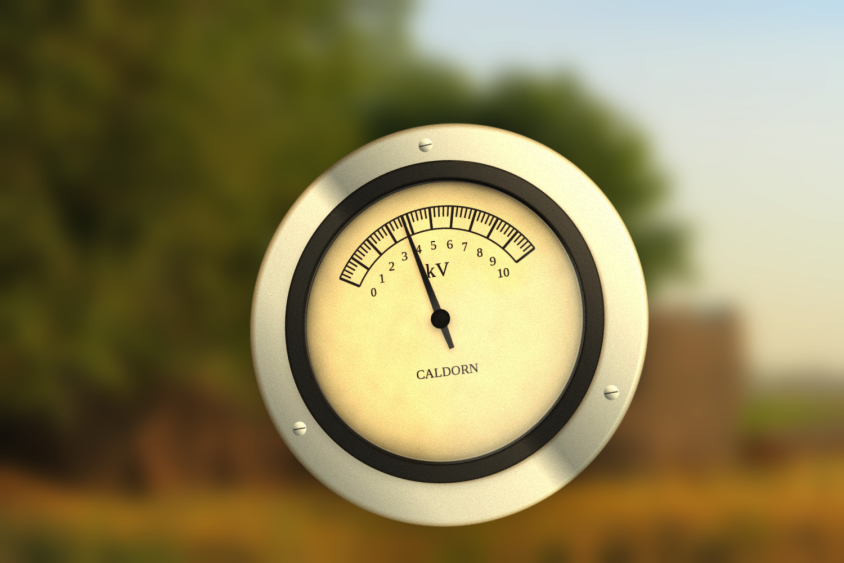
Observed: 3.8 kV
